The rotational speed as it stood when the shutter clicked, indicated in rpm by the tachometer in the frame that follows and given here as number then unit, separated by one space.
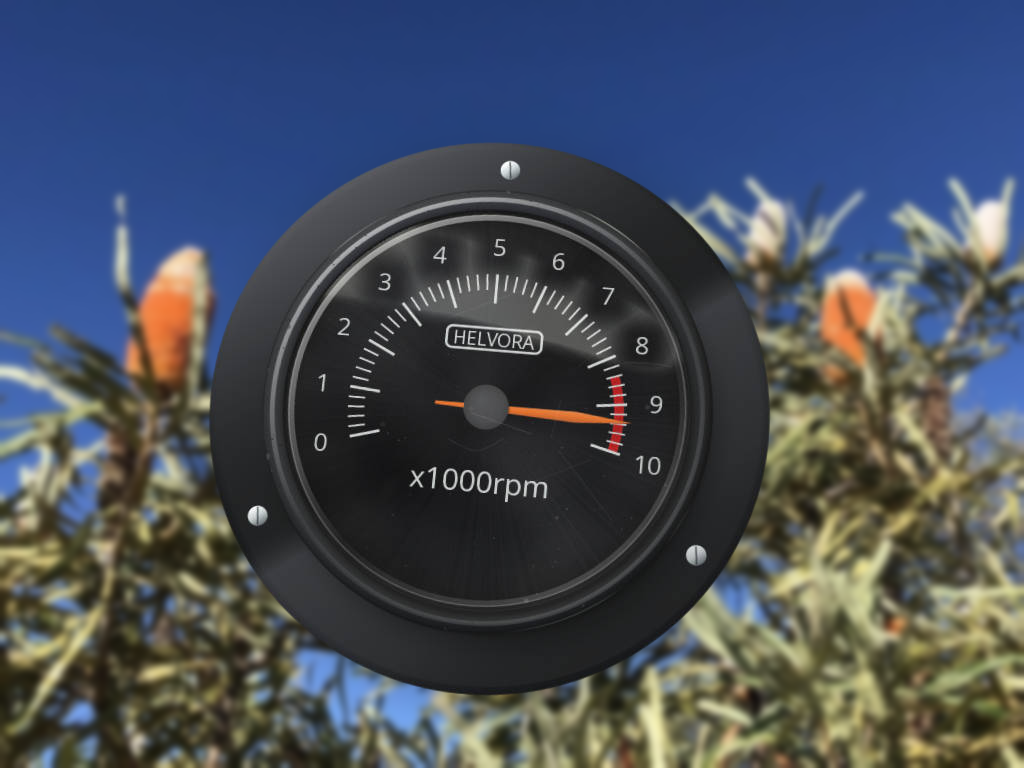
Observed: 9400 rpm
